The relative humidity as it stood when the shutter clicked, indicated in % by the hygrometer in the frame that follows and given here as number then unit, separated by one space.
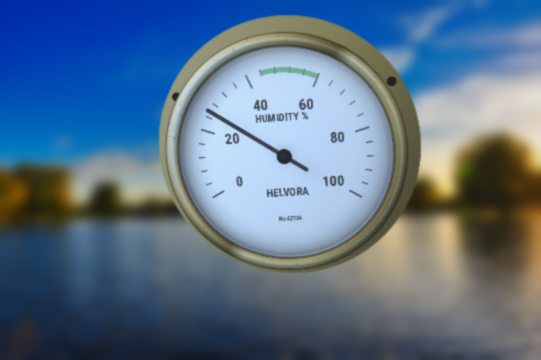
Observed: 26 %
